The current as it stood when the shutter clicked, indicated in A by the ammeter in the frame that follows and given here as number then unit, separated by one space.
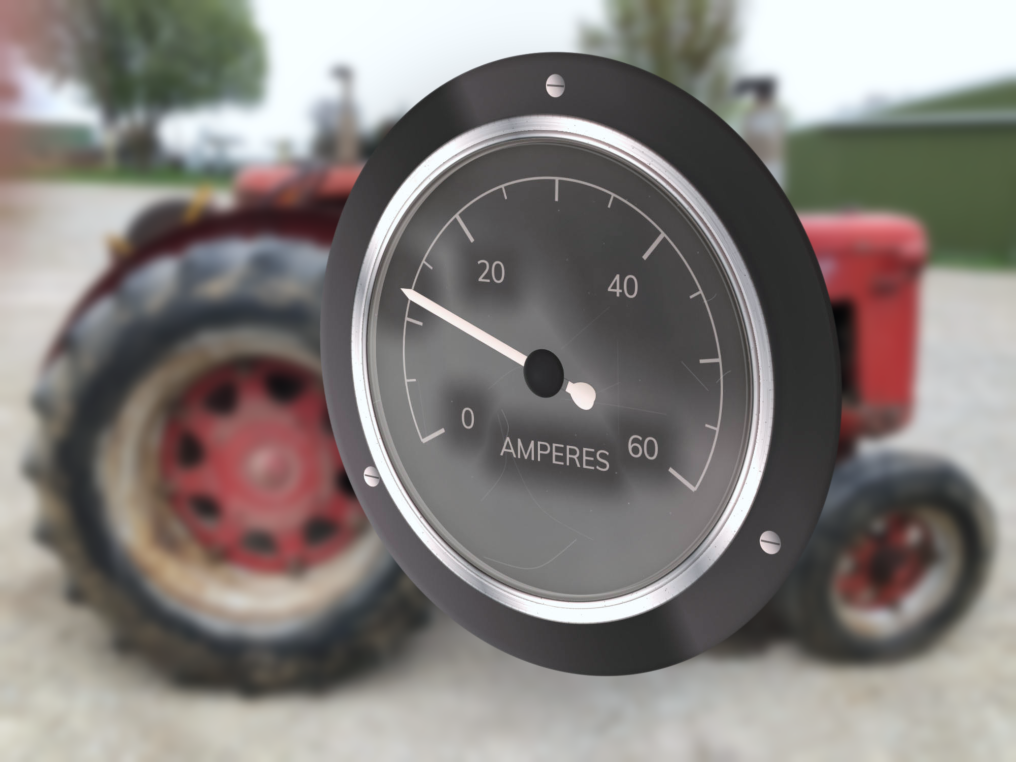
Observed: 12.5 A
